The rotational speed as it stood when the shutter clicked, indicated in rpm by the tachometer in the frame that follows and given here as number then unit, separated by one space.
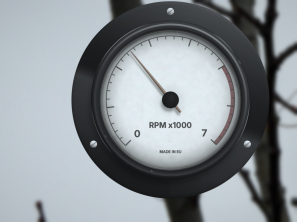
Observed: 2500 rpm
